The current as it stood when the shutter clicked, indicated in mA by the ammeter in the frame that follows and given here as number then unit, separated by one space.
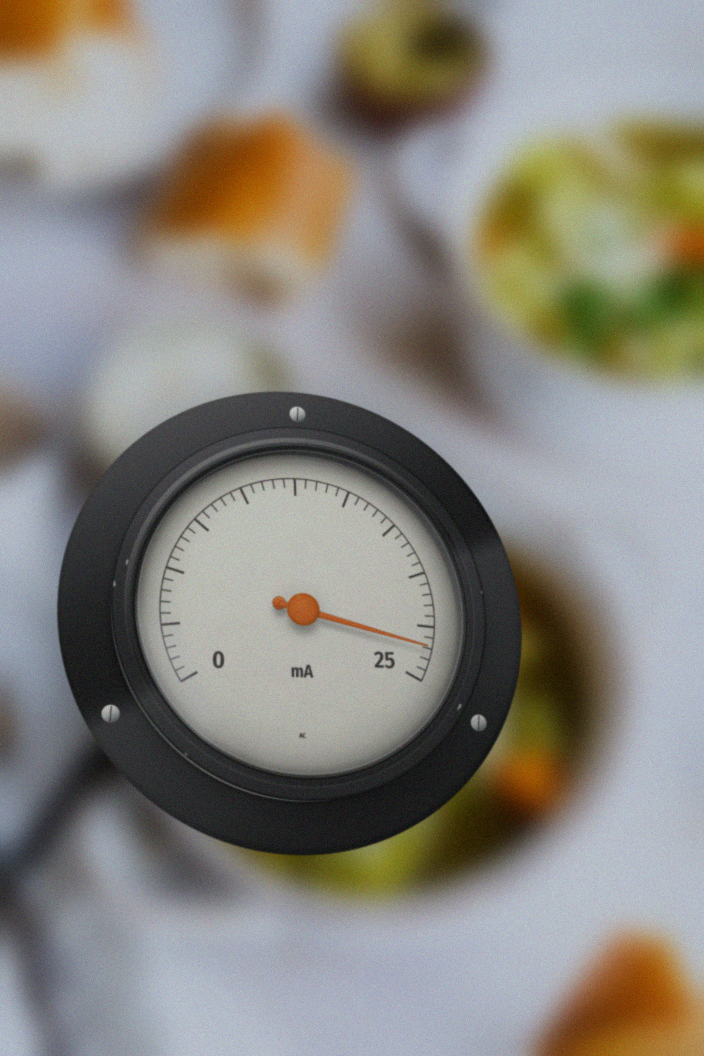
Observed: 23.5 mA
